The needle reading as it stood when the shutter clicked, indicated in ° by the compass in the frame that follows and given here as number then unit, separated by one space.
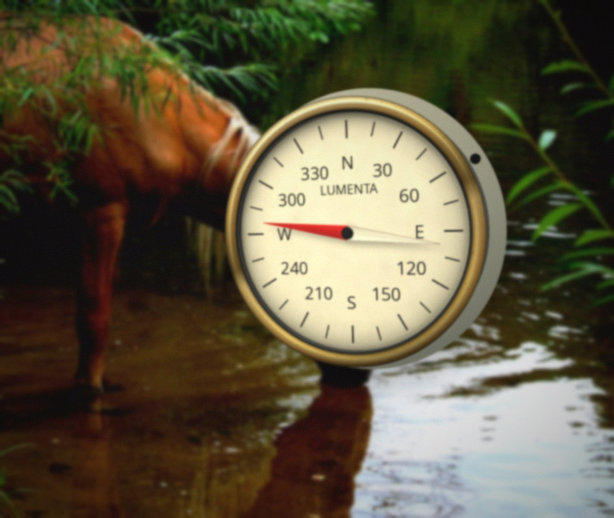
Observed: 277.5 °
